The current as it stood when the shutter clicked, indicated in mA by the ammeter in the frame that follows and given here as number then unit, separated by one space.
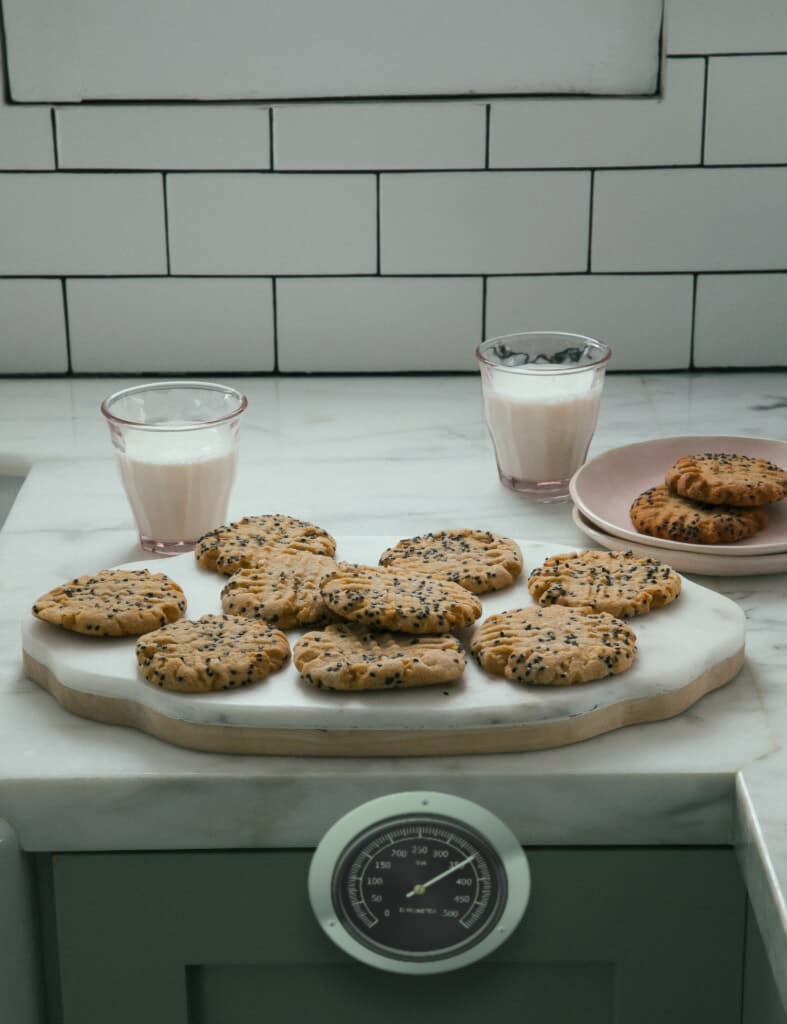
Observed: 350 mA
